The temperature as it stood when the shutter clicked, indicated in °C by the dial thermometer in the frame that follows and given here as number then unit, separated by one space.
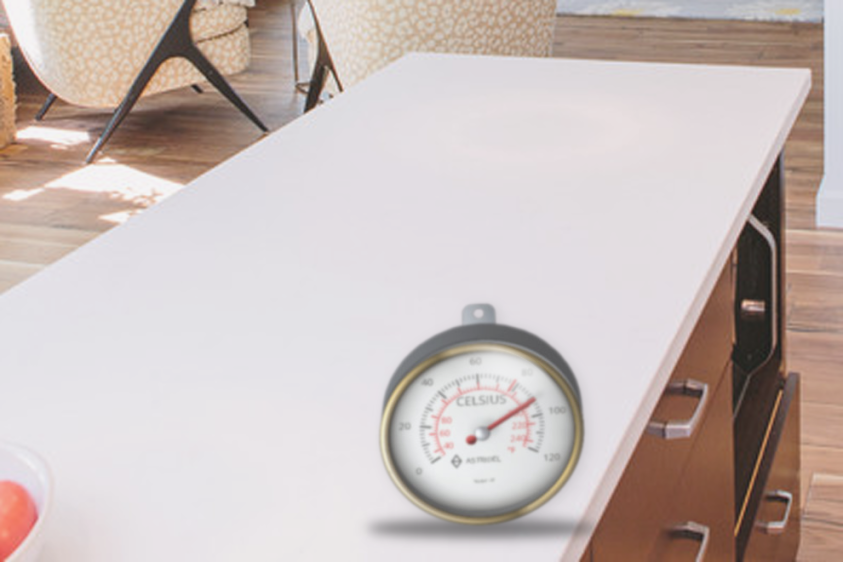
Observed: 90 °C
